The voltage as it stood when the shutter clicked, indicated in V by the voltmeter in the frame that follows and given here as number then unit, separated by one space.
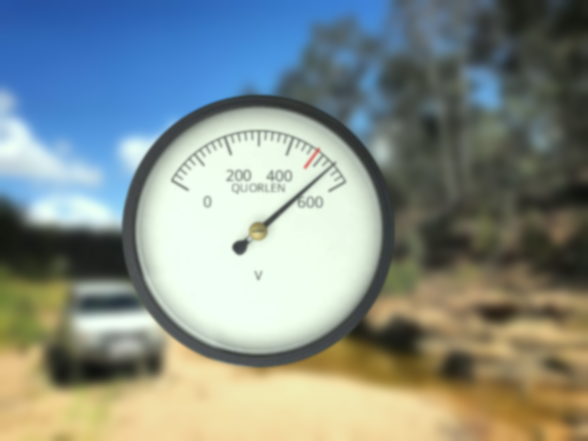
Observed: 540 V
